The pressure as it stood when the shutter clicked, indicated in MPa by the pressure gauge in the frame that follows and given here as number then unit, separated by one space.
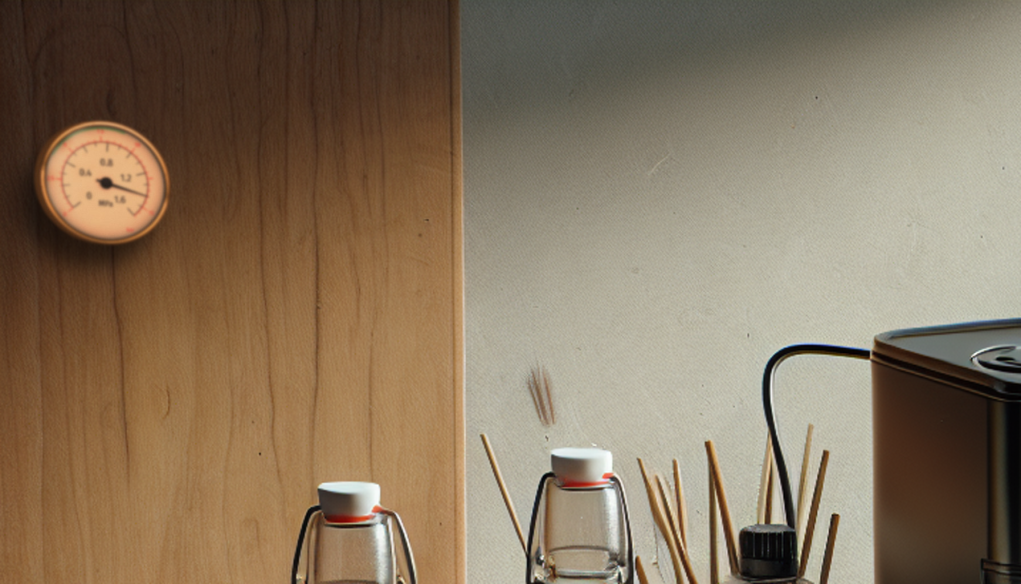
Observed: 1.4 MPa
